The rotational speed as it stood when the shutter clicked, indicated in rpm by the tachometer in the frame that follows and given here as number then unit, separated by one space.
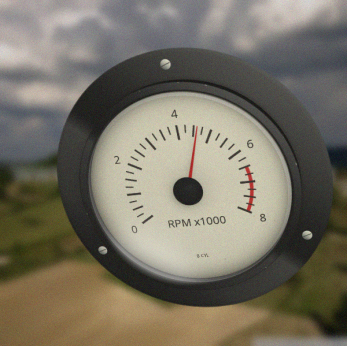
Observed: 4625 rpm
